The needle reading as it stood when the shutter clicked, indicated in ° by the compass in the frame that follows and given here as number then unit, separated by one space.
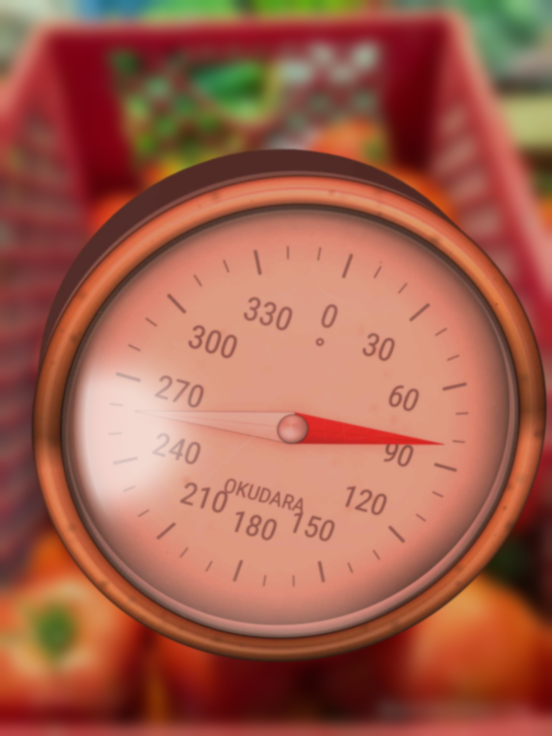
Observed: 80 °
